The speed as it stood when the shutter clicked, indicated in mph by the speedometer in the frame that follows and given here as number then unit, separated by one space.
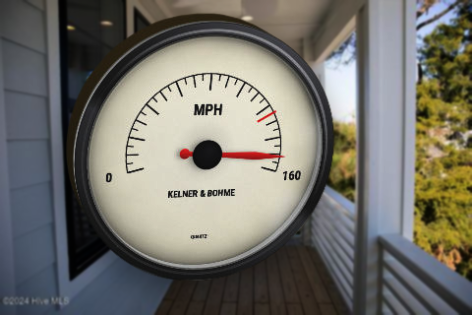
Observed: 150 mph
